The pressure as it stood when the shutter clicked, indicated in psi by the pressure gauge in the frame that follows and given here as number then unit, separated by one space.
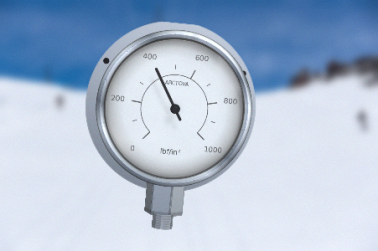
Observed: 400 psi
